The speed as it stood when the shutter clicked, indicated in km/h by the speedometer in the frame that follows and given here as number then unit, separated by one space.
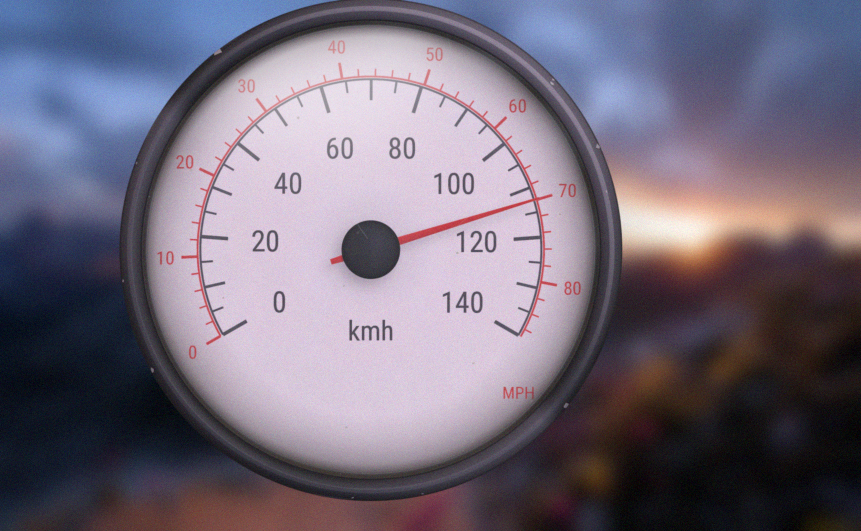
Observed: 112.5 km/h
